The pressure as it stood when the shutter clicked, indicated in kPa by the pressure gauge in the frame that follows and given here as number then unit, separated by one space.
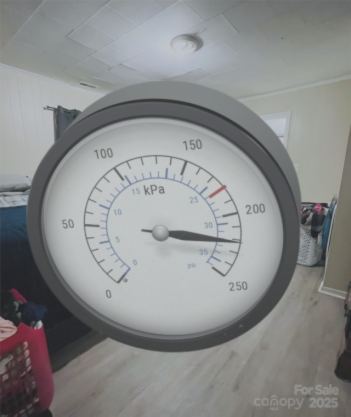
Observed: 220 kPa
